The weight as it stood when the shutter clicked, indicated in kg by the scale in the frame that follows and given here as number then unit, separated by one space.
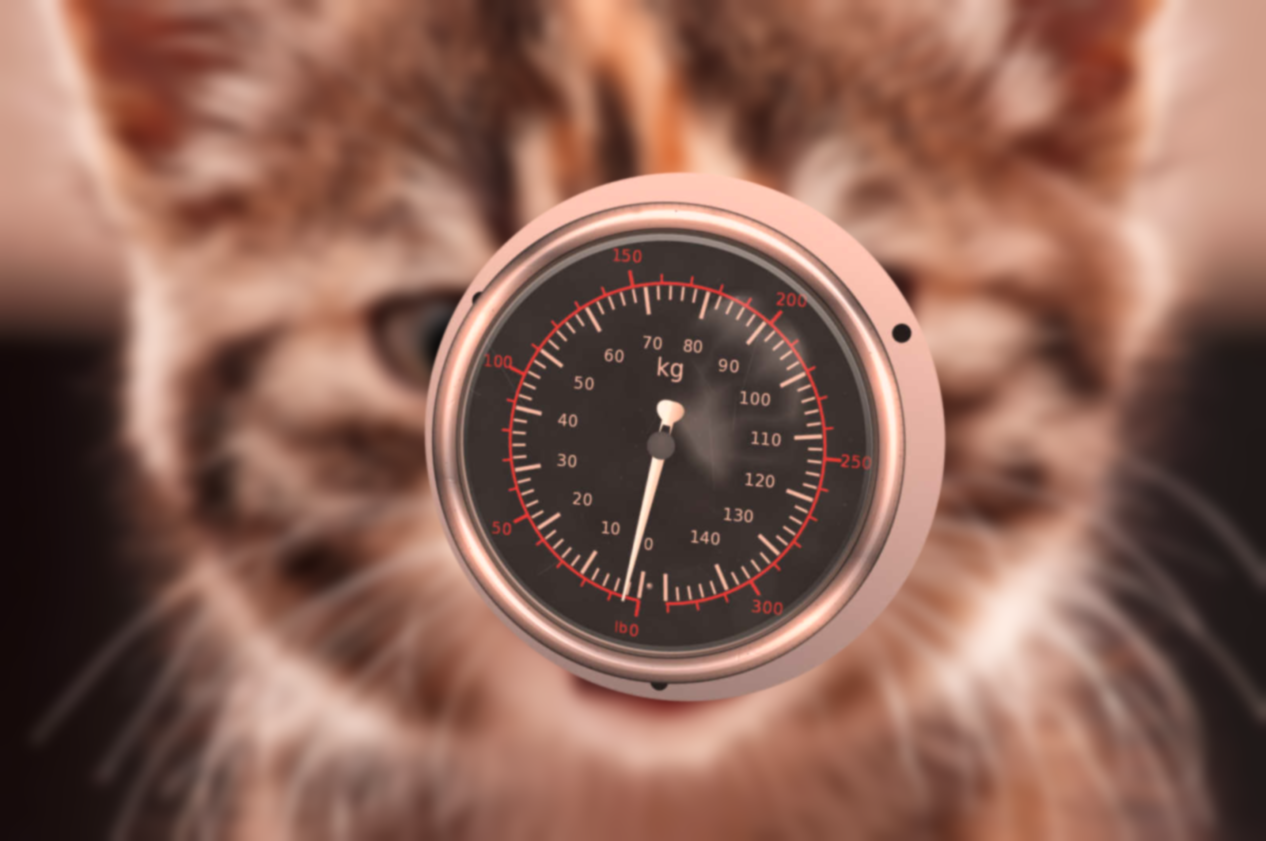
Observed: 2 kg
